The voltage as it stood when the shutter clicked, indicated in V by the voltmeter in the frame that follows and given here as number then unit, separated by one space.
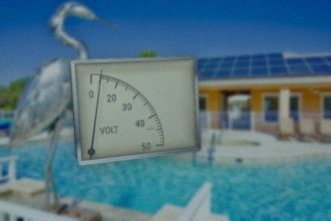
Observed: 10 V
